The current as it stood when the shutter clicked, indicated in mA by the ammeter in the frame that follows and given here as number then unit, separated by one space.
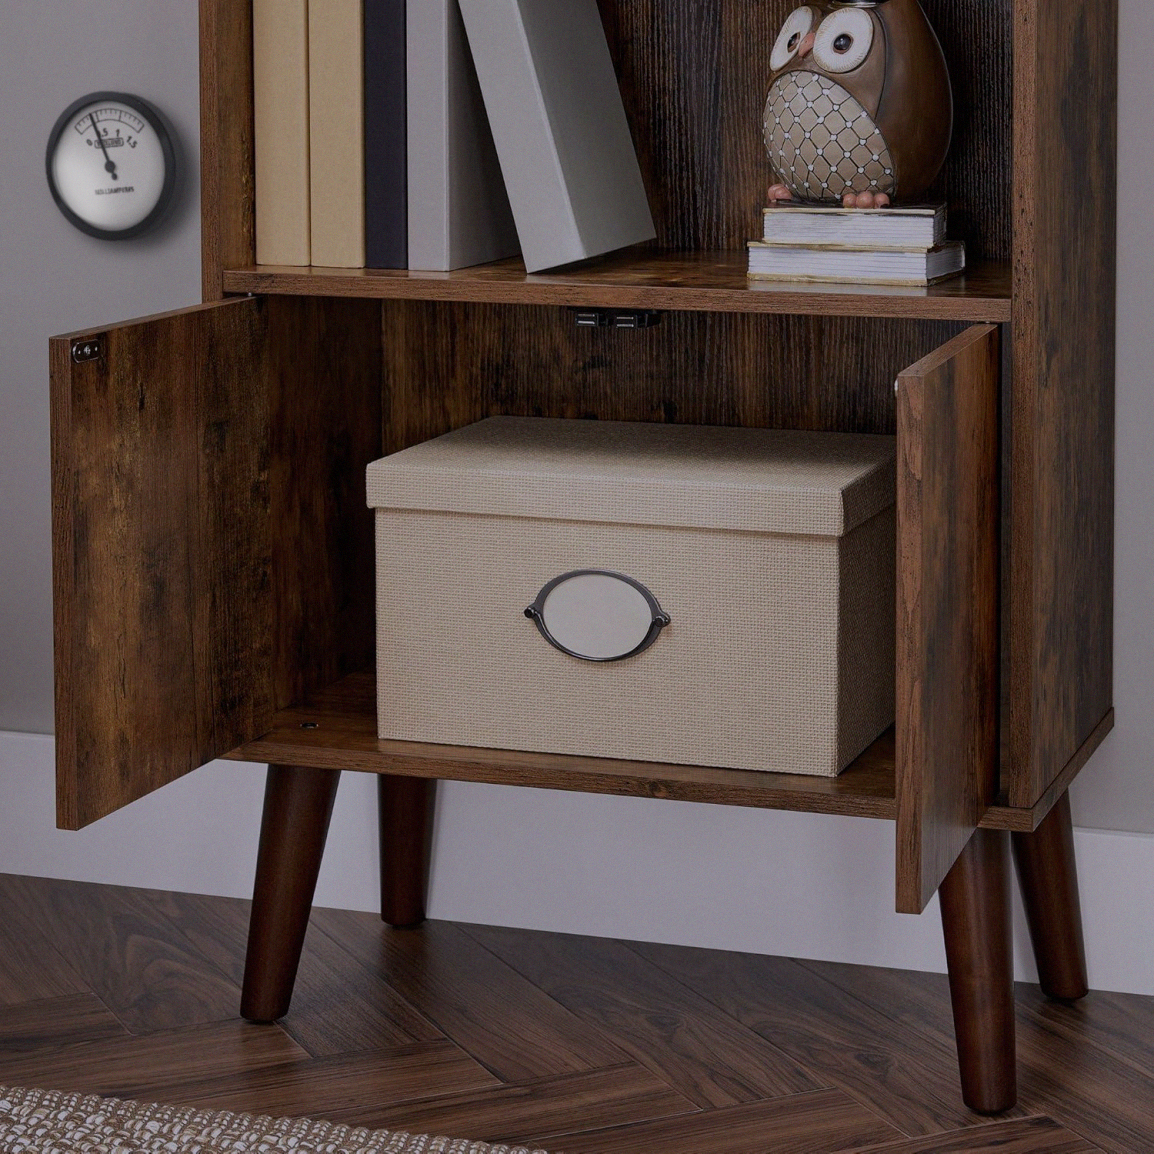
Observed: 0.4 mA
